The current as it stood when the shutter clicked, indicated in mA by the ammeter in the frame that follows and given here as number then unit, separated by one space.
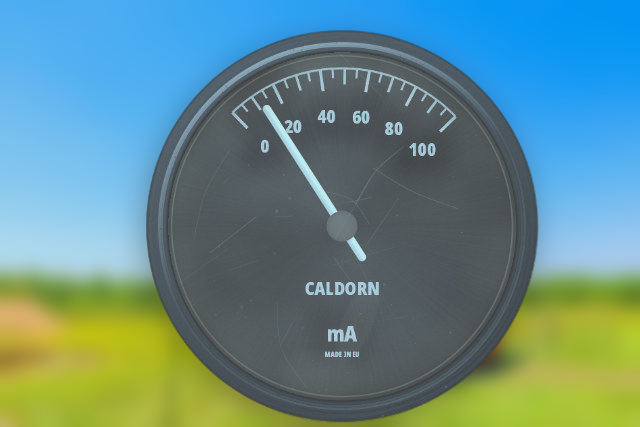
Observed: 12.5 mA
